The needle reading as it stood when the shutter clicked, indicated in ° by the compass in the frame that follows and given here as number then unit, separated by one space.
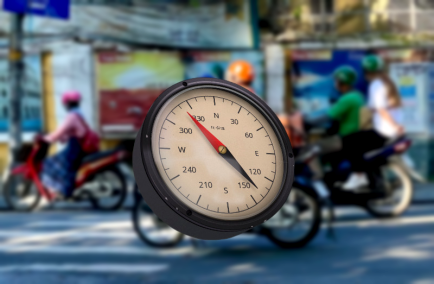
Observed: 320 °
